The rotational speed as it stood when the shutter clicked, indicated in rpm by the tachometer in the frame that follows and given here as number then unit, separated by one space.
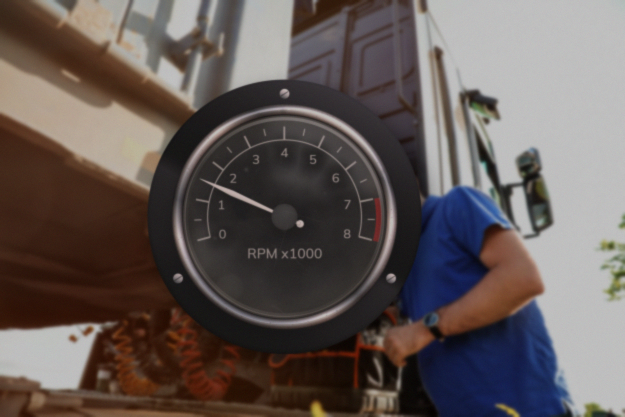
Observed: 1500 rpm
